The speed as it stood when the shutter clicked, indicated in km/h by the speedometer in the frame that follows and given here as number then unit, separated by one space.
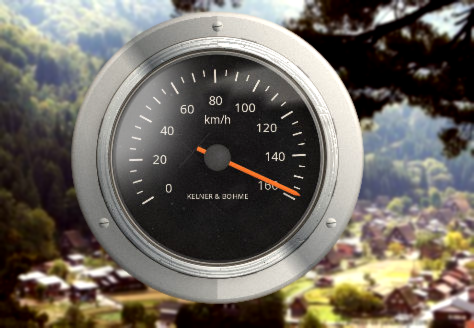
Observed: 157.5 km/h
